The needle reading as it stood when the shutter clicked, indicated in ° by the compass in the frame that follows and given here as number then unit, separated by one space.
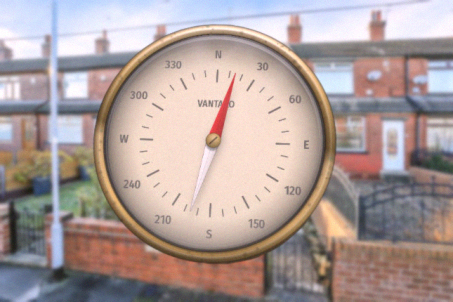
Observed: 15 °
